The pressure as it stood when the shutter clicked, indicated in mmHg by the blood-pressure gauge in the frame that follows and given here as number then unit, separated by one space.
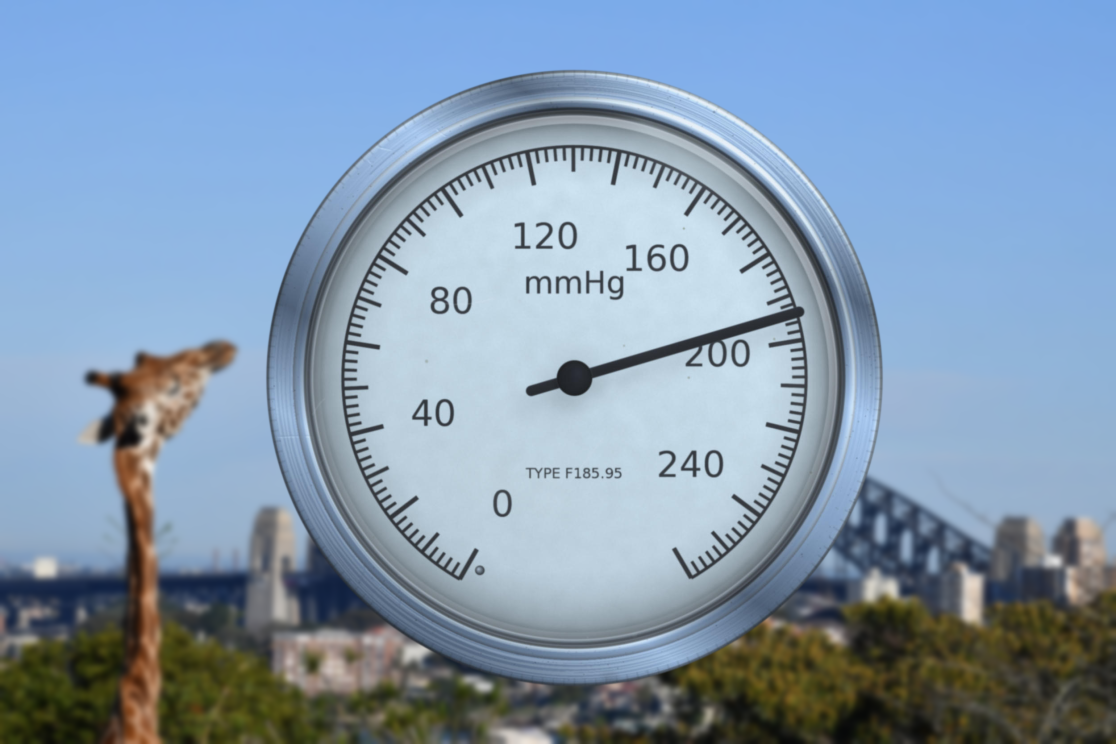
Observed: 194 mmHg
